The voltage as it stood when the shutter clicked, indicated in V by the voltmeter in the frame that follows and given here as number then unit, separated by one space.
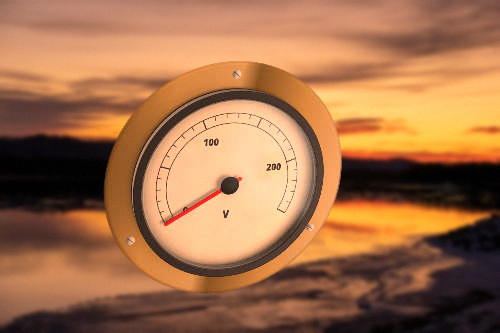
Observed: 0 V
